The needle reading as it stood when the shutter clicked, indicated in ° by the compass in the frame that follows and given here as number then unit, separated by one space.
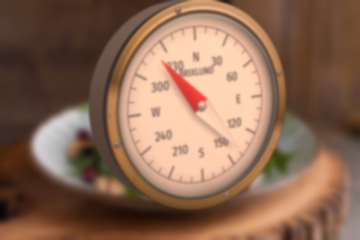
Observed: 320 °
